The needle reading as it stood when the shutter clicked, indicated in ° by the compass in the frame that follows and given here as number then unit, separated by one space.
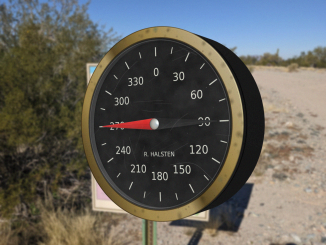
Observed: 270 °
